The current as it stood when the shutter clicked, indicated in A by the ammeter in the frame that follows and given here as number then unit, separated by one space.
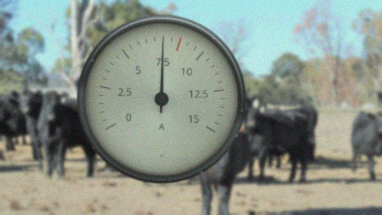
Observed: 7.5 A
